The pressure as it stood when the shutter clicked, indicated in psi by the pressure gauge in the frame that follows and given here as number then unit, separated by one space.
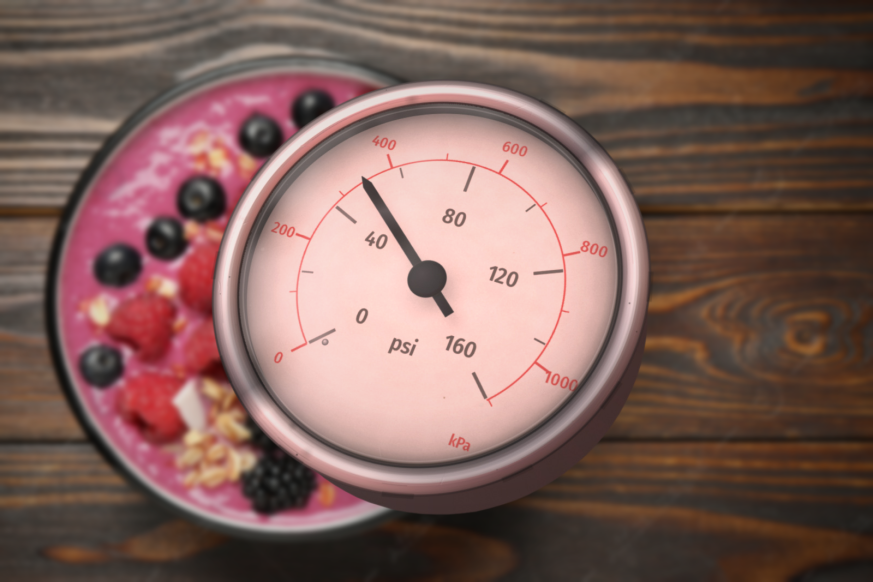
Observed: 50 psi
